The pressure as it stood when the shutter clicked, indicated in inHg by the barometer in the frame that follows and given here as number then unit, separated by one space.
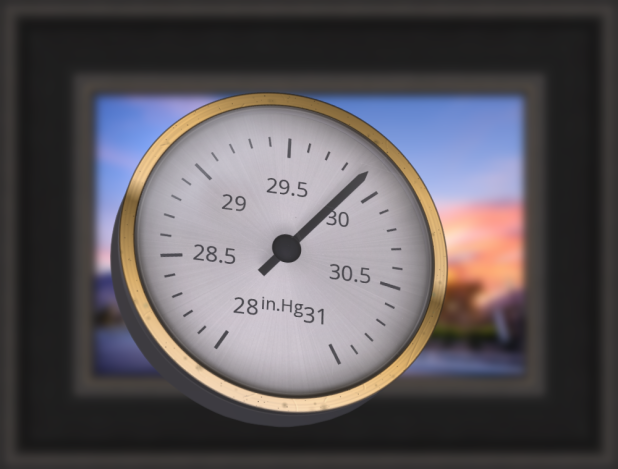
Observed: 29.9 inHg
